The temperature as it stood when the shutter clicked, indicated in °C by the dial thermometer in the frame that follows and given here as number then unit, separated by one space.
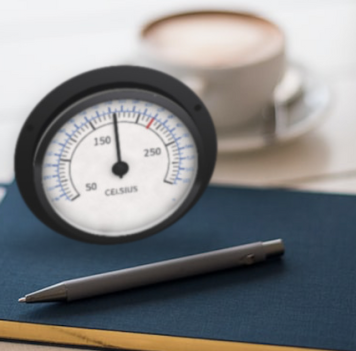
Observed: 175 °C
